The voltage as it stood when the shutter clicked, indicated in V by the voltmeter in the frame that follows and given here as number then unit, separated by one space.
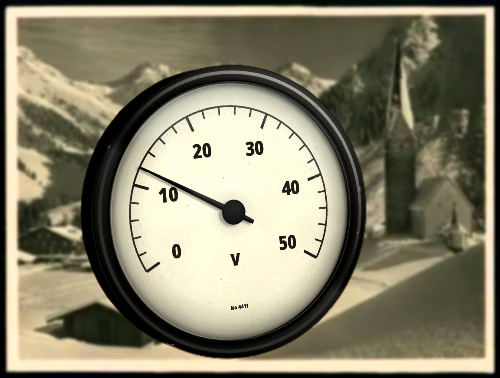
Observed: 12 V
